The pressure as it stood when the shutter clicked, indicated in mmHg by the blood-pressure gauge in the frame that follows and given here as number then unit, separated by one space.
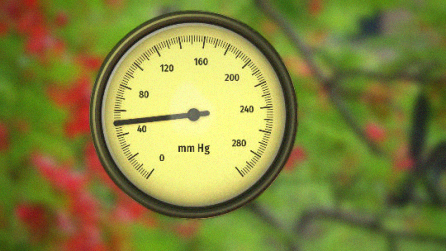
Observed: 50 mmHg
